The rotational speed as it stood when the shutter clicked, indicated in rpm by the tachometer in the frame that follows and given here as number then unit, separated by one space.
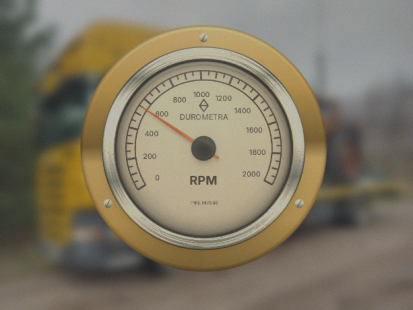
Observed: 550 rpm
